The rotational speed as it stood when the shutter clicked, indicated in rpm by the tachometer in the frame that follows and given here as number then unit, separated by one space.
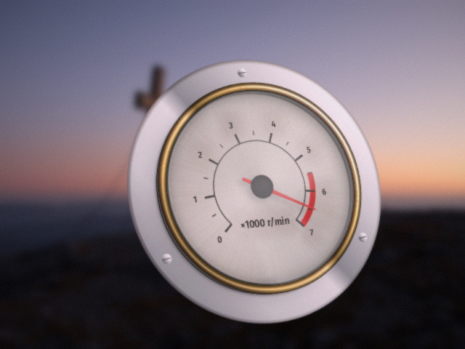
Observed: 6500 rpm
